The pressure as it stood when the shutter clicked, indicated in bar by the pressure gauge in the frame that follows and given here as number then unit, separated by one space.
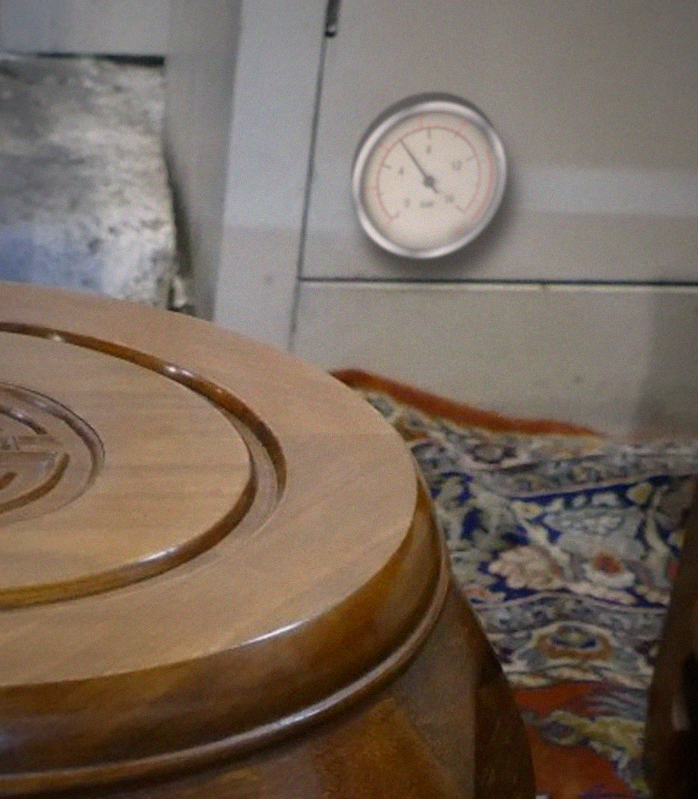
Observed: 6 bar
